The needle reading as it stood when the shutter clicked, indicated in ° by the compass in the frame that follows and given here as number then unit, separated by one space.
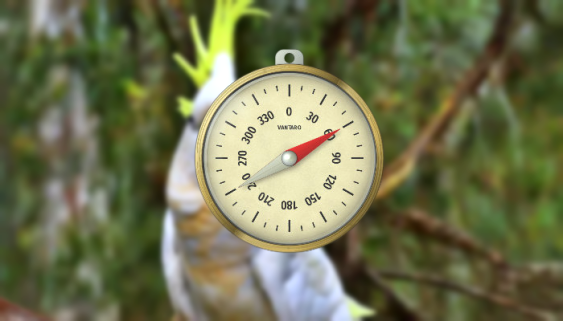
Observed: 60 °
